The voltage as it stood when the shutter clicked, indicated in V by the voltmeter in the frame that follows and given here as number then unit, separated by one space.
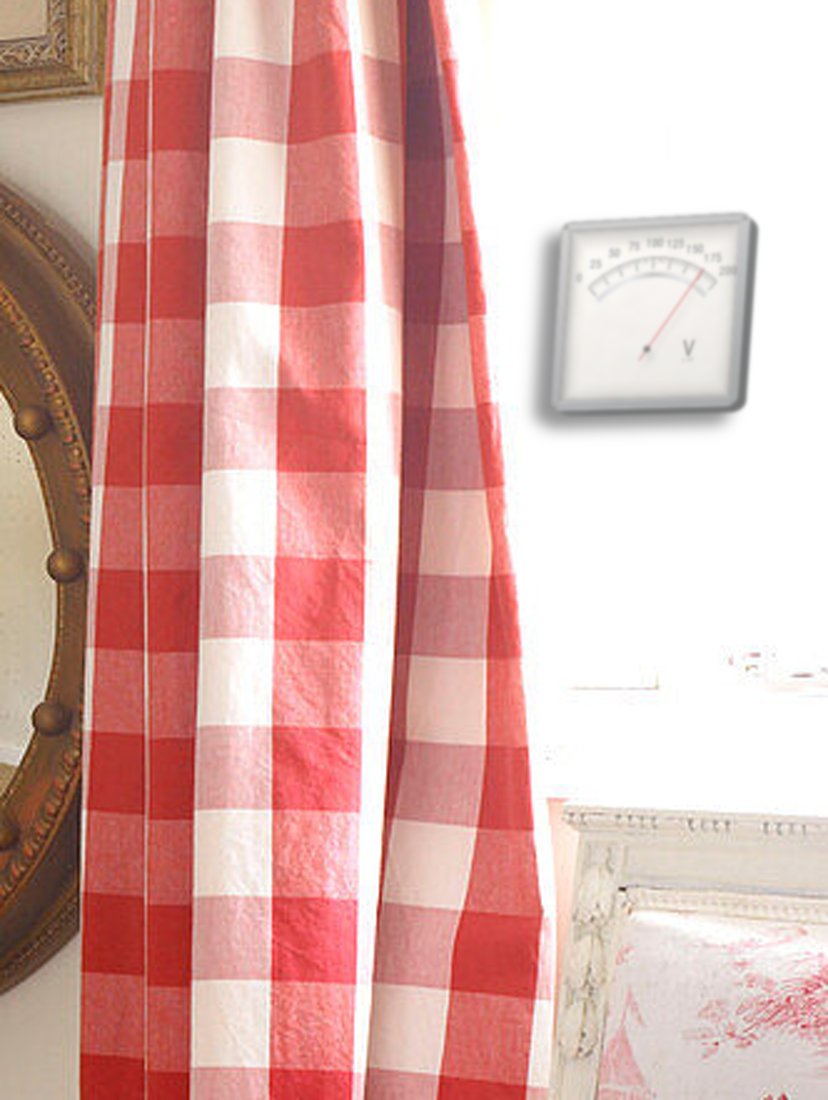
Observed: 175 V
